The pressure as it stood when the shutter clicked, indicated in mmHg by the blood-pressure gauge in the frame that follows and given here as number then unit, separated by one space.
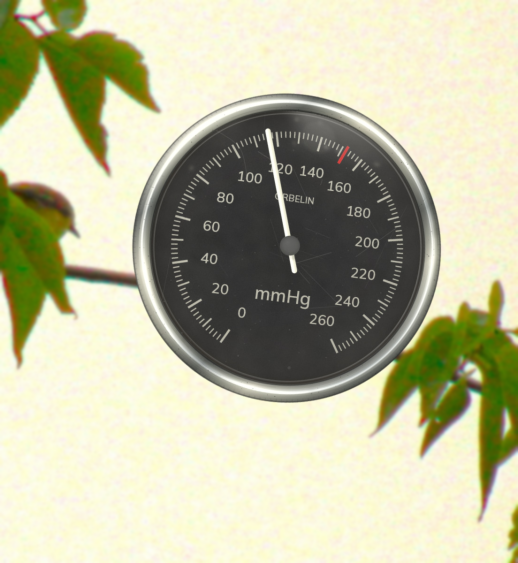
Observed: 116 mmHg
